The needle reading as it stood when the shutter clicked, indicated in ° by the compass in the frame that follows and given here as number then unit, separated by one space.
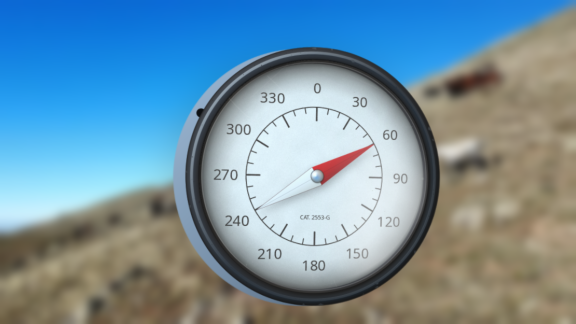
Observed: 60 °
